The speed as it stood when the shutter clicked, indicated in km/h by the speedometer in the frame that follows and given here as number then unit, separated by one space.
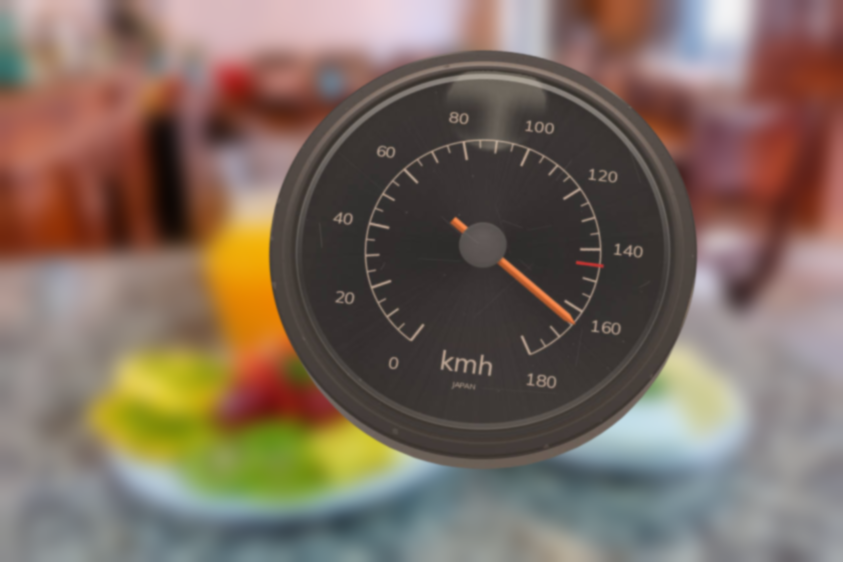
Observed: 165 km/h
